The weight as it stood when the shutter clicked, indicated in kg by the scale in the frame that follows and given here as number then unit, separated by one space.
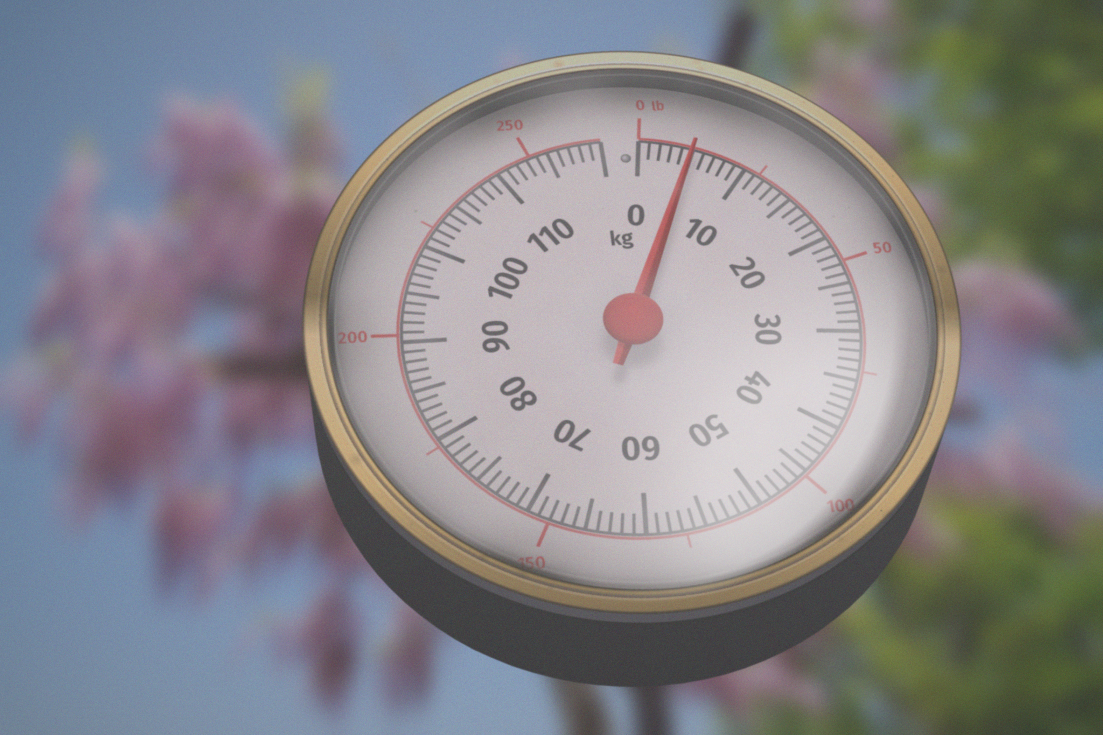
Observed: 5 kg
